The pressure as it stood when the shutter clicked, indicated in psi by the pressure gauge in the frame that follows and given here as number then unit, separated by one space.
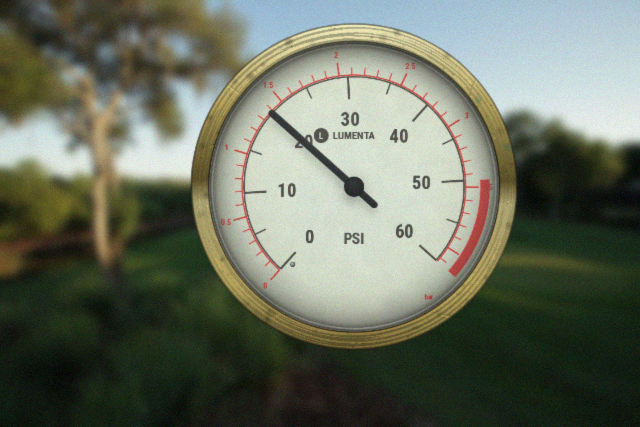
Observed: 20 psi
